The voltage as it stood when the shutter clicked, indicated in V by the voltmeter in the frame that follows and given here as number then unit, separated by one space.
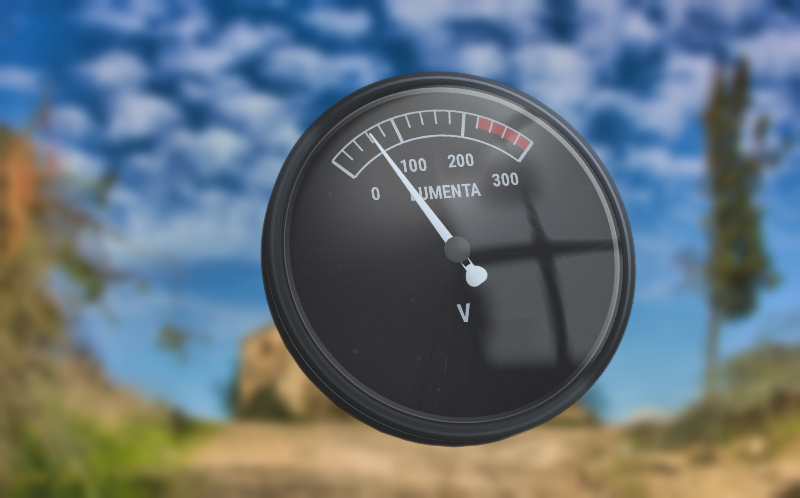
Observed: 60 V
